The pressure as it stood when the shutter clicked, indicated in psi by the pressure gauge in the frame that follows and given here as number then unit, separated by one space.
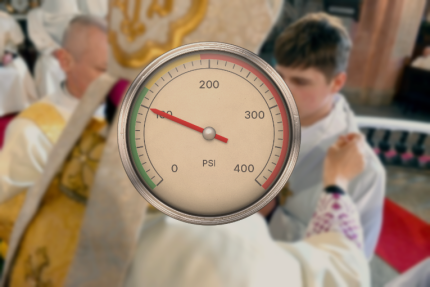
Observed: 100 psi
